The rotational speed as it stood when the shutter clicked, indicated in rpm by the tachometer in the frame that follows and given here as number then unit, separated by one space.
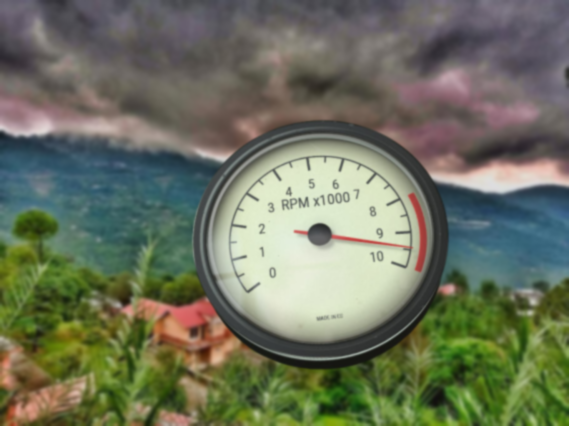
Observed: 9500 rpm
